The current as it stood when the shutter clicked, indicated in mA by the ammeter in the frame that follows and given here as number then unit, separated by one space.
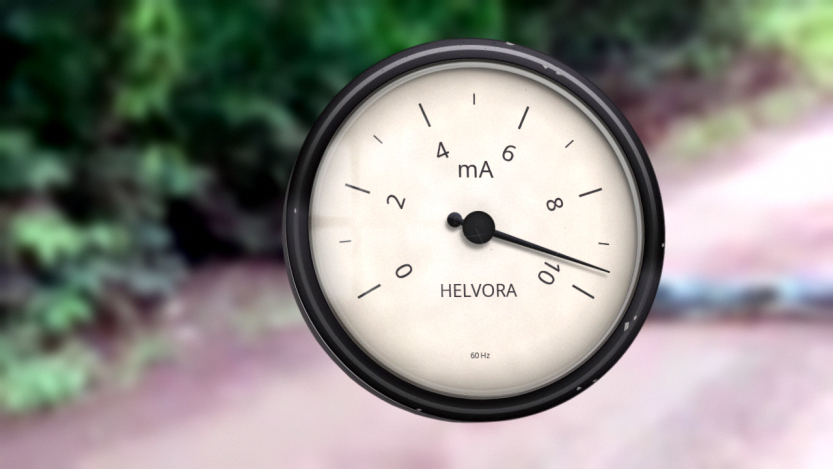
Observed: 9.5 mA
